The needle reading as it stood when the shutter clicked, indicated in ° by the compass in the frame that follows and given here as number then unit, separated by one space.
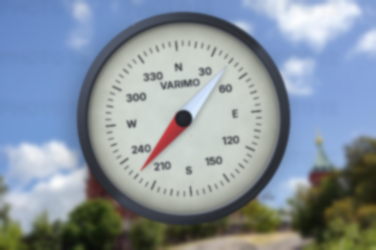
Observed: 225 °
